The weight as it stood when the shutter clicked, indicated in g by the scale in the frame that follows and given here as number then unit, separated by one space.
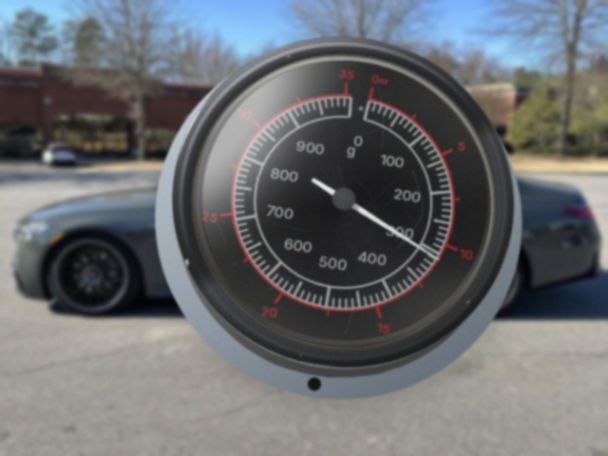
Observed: 310 g
